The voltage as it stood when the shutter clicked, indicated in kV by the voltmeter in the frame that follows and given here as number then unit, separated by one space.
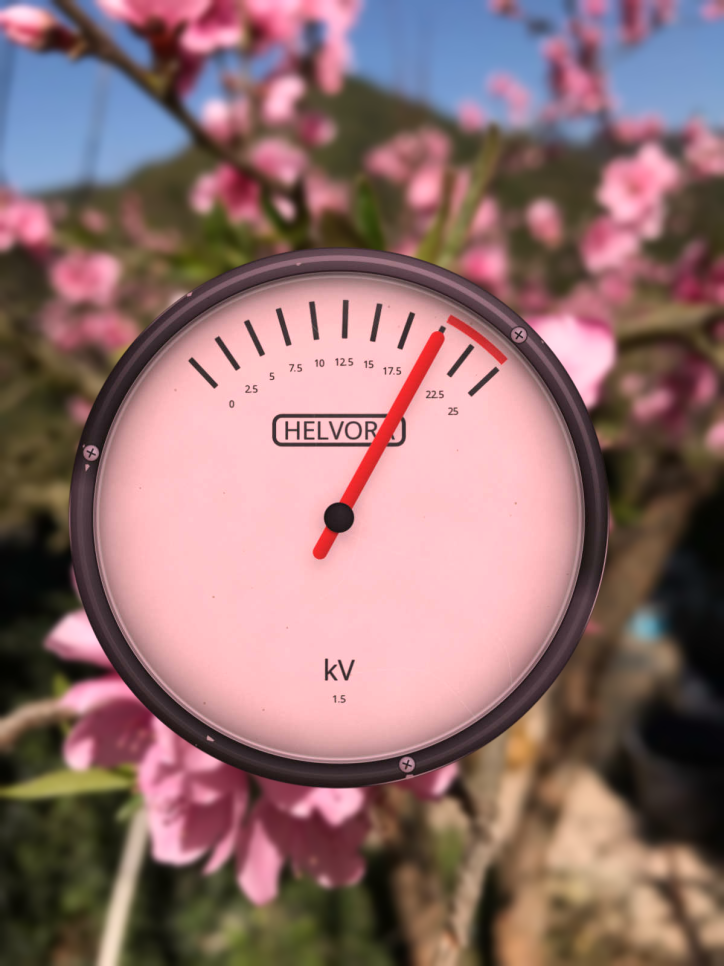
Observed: 20 kV
